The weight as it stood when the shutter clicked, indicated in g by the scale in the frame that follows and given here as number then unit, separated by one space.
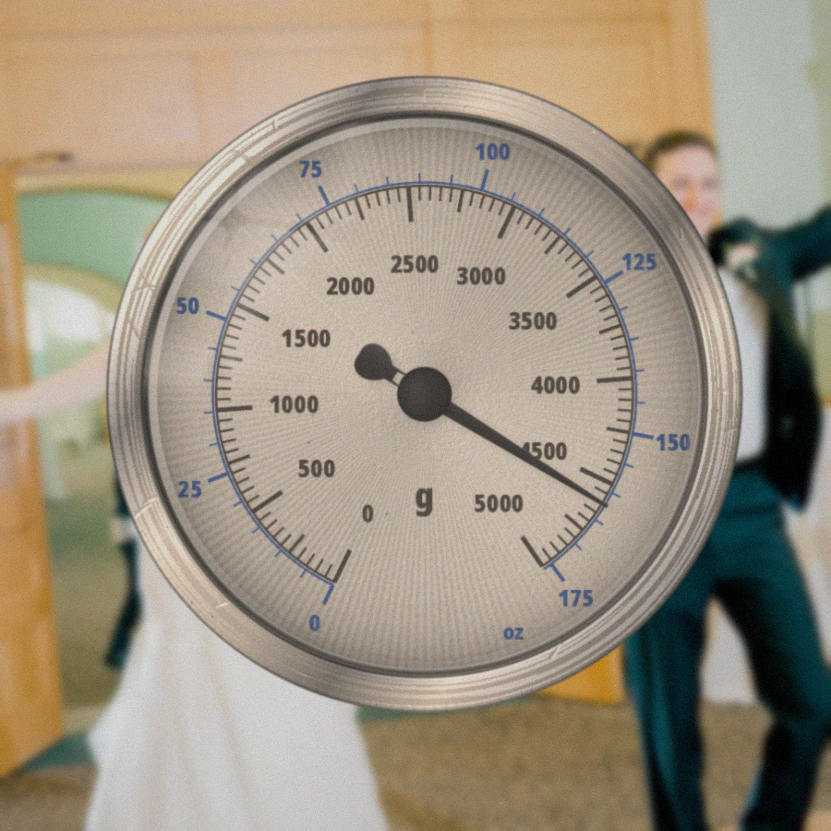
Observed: 4600 g
